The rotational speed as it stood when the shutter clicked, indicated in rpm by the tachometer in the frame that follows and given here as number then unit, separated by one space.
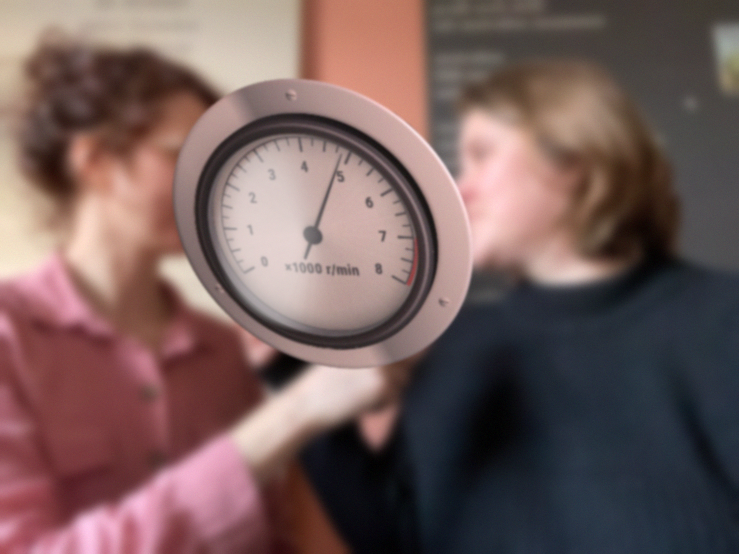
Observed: 4875 rpm
